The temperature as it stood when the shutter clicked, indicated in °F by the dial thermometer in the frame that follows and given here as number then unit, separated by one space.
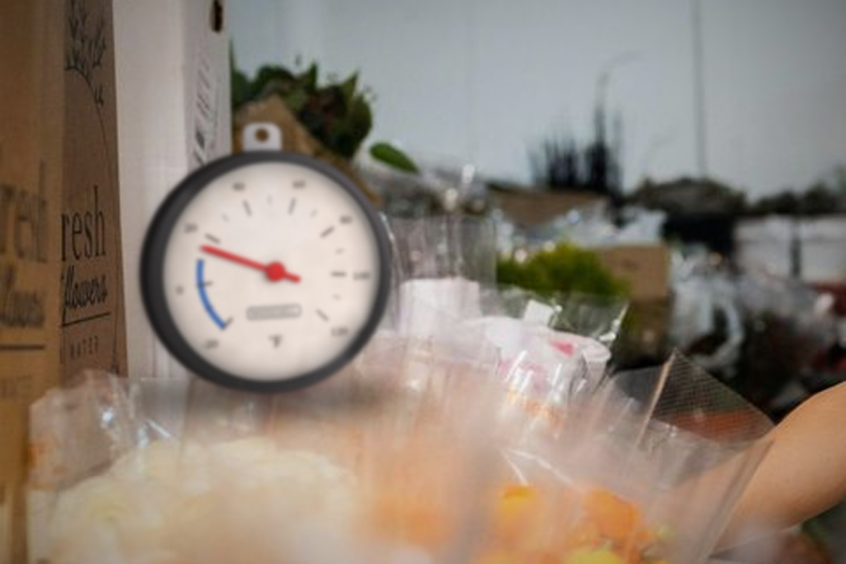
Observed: 15 °F
